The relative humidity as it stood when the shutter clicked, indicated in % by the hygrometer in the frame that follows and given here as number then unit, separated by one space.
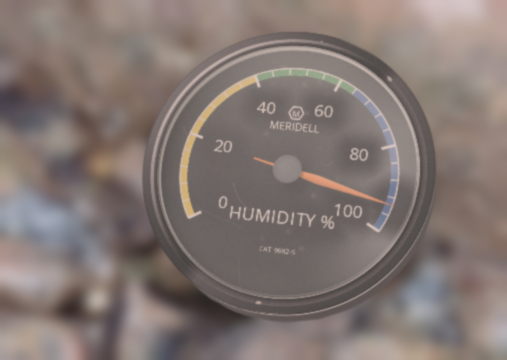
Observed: 94 %
